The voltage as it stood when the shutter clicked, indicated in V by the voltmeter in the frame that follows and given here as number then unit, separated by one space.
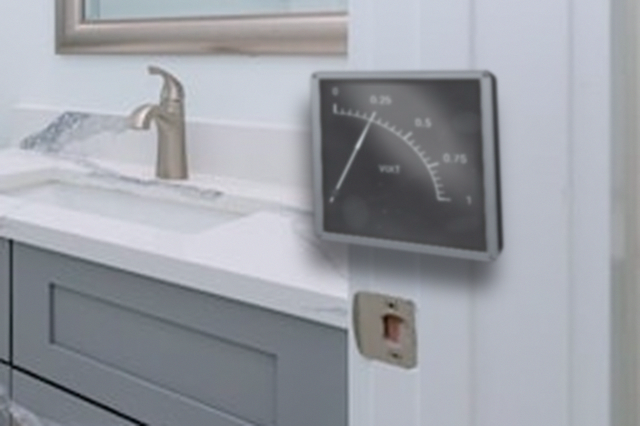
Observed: 0.25 V
